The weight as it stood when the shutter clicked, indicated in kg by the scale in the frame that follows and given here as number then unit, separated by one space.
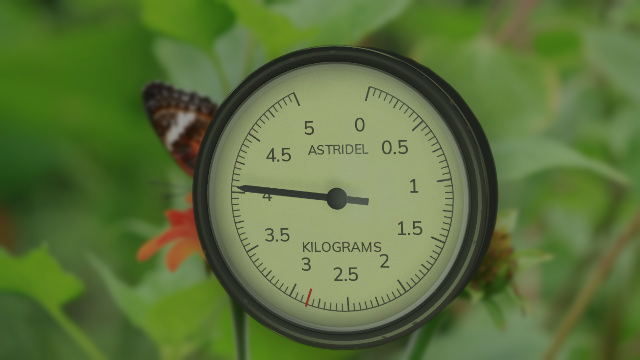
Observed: 4.05 kg
